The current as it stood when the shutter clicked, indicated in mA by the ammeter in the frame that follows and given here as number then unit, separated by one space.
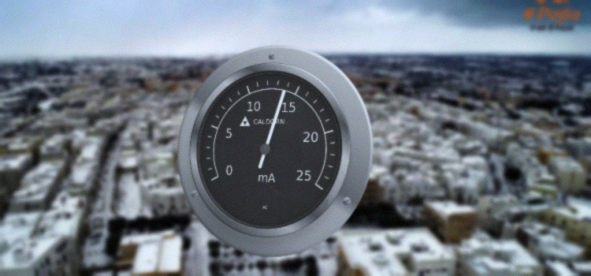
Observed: 14 mA
